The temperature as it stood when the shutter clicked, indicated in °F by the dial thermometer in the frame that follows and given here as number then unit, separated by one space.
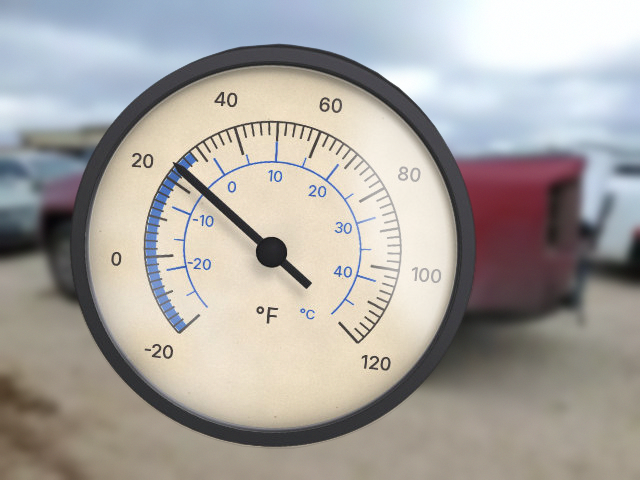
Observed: 24 °F
